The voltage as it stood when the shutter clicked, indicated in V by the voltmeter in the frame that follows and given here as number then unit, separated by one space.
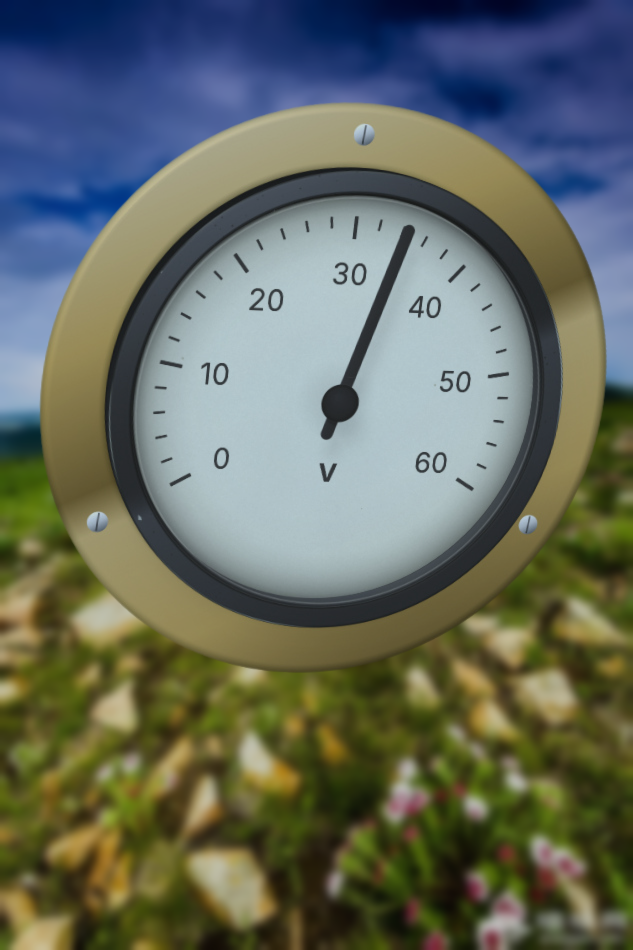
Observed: 34 V
